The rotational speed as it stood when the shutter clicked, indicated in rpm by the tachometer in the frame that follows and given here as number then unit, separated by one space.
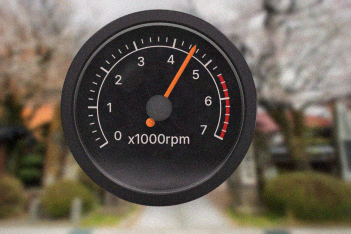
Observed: 4500 rpm
